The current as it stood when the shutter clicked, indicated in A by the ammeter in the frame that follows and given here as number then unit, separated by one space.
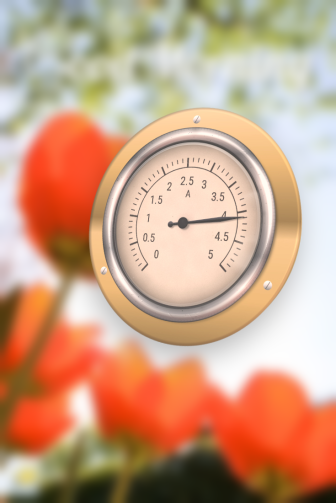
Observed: 4.1 A
